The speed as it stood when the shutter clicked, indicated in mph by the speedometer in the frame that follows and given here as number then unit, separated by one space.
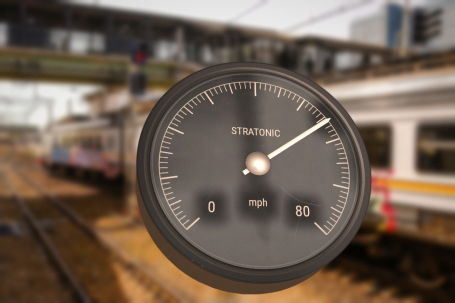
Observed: 56 mph
